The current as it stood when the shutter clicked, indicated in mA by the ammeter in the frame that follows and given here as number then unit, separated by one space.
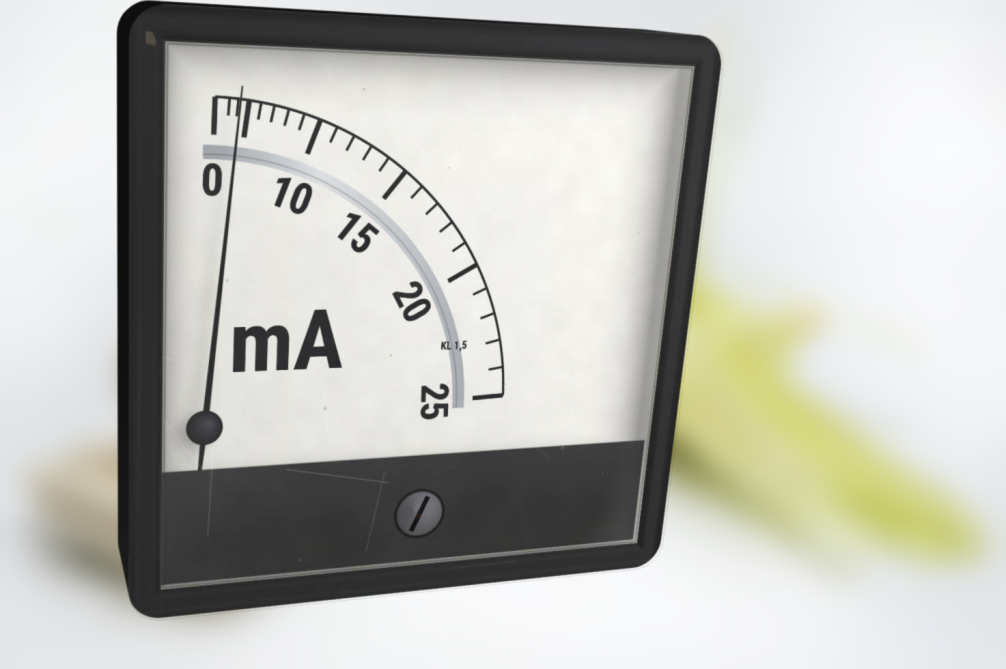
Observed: 4 mA
